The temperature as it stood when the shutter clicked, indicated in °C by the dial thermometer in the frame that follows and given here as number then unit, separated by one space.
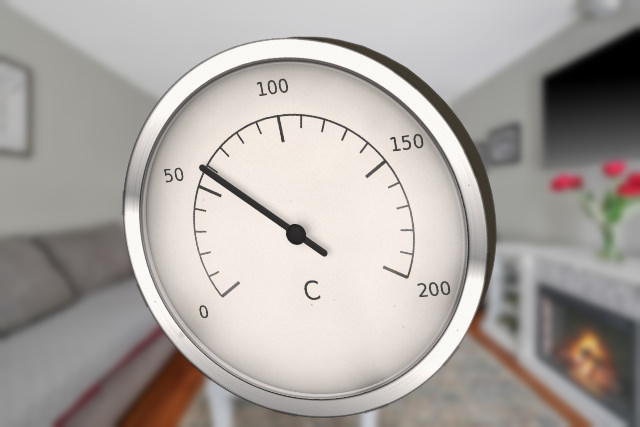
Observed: 60 °C
